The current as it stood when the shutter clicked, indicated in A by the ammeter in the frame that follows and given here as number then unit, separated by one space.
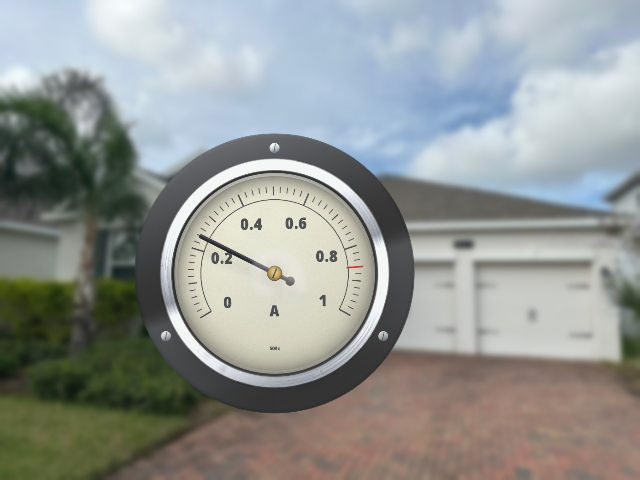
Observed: 0.24 A
